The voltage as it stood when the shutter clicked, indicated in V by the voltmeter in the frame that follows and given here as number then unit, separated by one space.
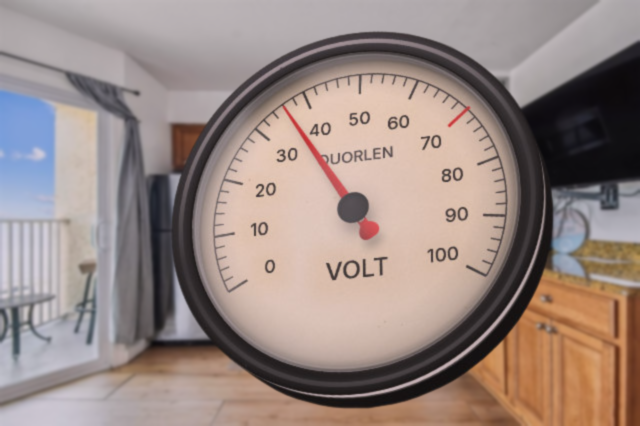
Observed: 36 V
